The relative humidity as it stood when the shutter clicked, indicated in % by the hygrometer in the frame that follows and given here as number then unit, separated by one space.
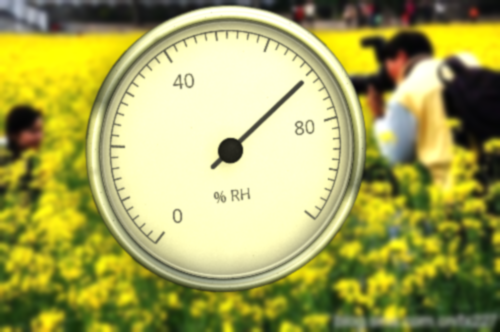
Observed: 70 %
